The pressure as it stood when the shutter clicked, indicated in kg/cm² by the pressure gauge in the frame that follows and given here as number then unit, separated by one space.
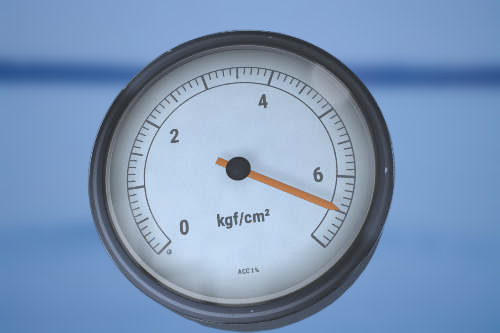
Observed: 6.5 kg/cm²
